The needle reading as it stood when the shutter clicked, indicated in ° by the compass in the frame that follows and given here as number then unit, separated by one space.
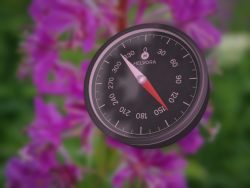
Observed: 140 °
